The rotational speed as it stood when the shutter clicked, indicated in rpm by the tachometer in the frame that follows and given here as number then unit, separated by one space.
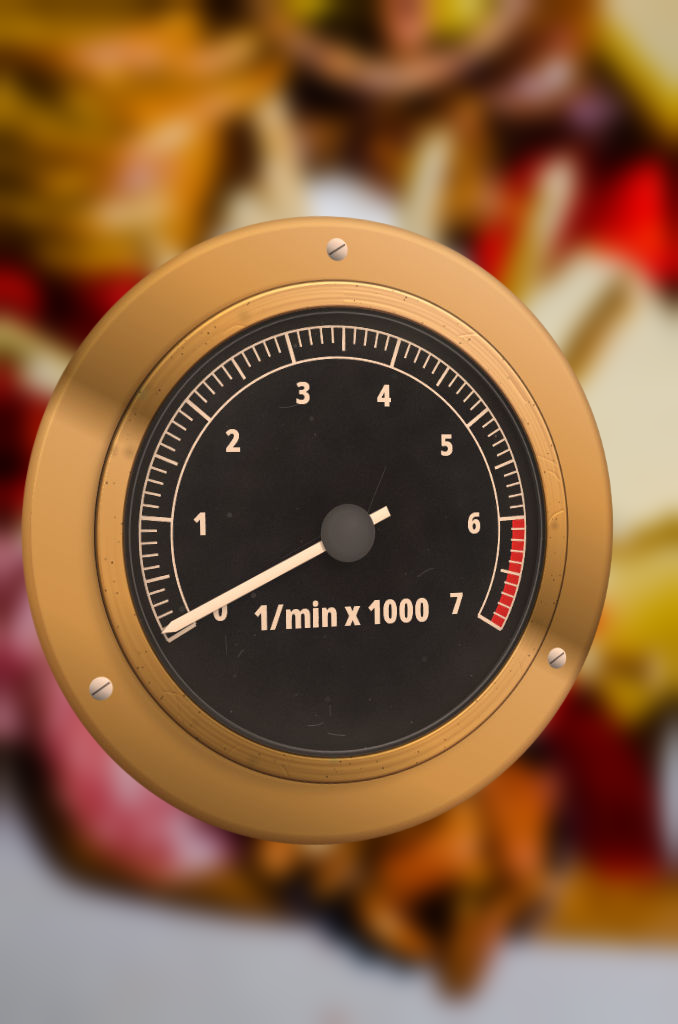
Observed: 100 rpm
